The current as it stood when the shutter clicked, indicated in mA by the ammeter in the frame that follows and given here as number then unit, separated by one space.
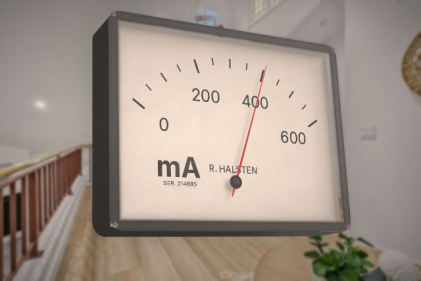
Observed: 400 mA
